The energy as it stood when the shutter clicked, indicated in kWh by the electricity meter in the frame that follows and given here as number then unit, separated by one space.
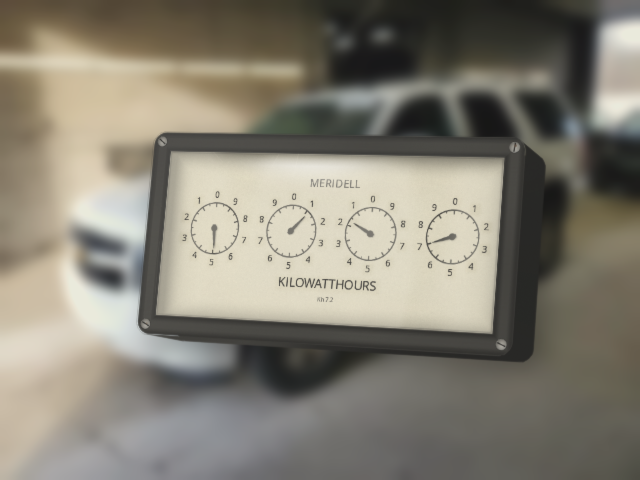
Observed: 5117 kWh
